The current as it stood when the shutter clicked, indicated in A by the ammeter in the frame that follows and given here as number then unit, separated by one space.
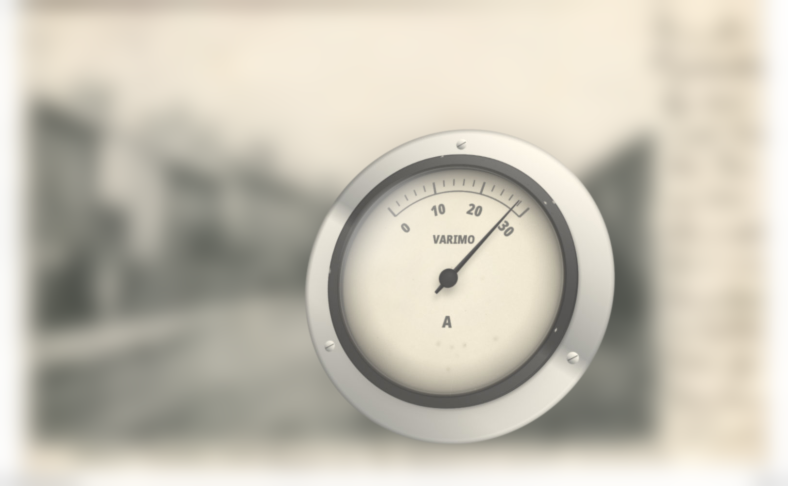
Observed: 28 A
